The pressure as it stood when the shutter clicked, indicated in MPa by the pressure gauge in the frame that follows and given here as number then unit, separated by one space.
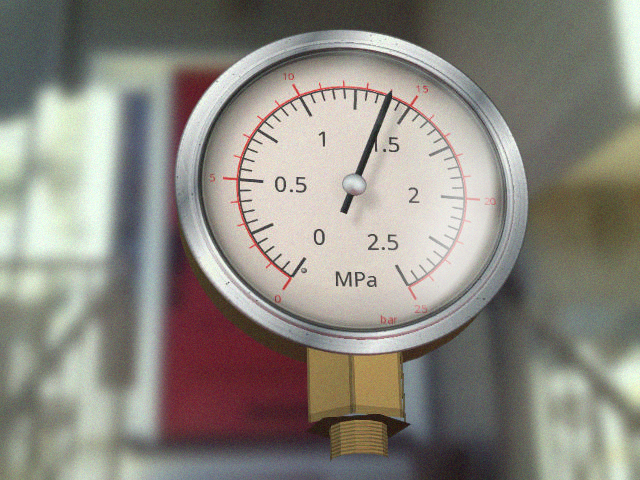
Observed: 1.4 MPa
